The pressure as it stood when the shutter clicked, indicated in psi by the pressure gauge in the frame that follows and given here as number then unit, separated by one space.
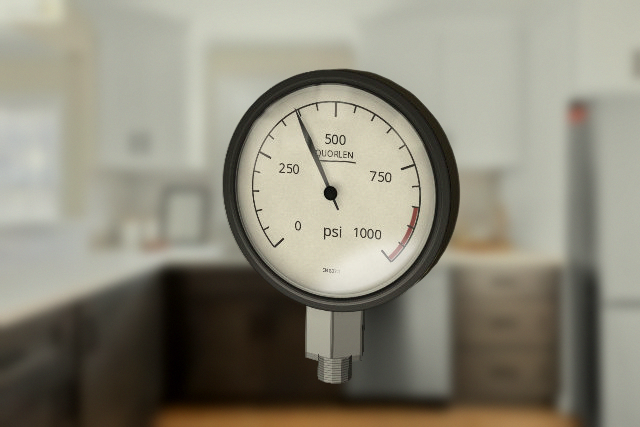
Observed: 400 psi
